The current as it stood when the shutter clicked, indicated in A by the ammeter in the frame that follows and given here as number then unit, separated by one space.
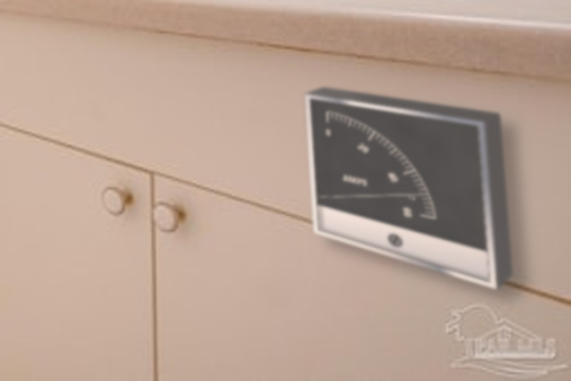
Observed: 50 A
